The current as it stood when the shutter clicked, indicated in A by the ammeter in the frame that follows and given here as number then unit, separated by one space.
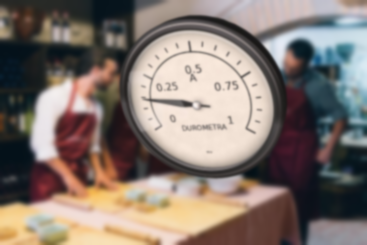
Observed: 0.15 A
